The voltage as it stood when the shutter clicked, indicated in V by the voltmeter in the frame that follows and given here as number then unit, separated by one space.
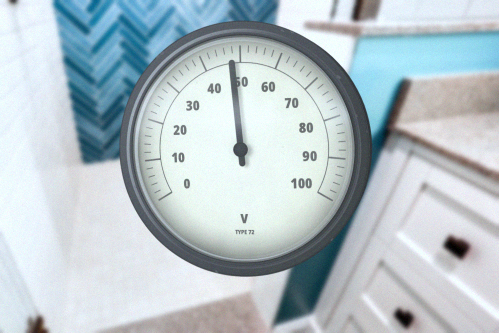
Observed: 48 V
